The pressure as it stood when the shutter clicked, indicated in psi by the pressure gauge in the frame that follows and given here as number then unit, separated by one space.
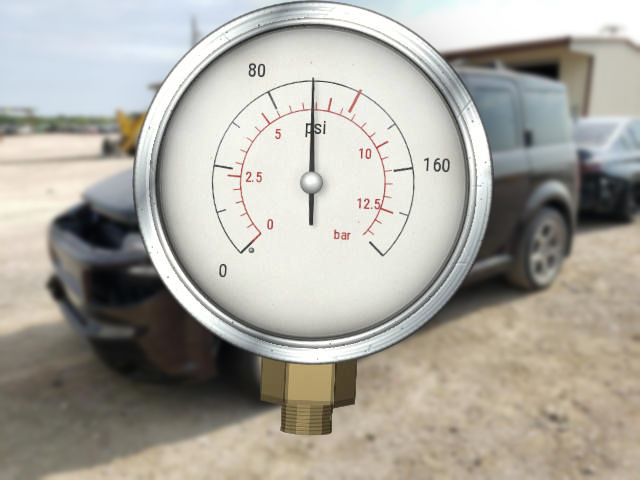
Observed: 100 psi
